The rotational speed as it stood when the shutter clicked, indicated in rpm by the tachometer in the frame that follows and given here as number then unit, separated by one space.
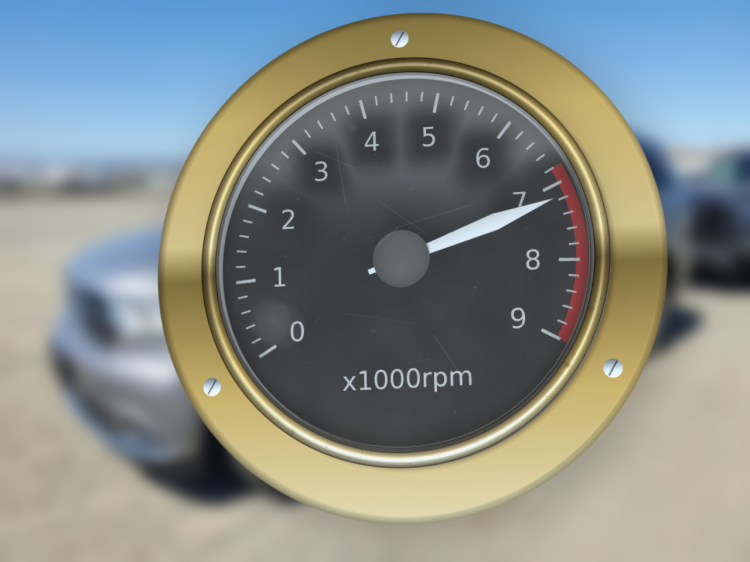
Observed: 7200 rpm
